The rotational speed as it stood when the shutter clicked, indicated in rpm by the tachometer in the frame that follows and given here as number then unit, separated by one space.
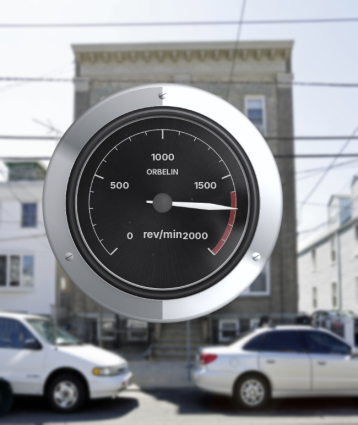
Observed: 1700 rpm
